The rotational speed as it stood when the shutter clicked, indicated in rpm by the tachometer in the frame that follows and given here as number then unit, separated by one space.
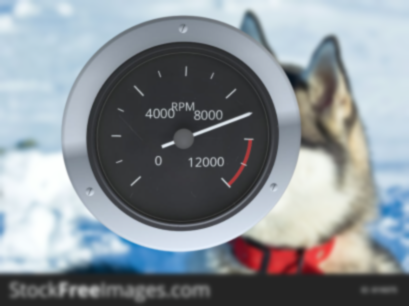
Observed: 9000 rpm
